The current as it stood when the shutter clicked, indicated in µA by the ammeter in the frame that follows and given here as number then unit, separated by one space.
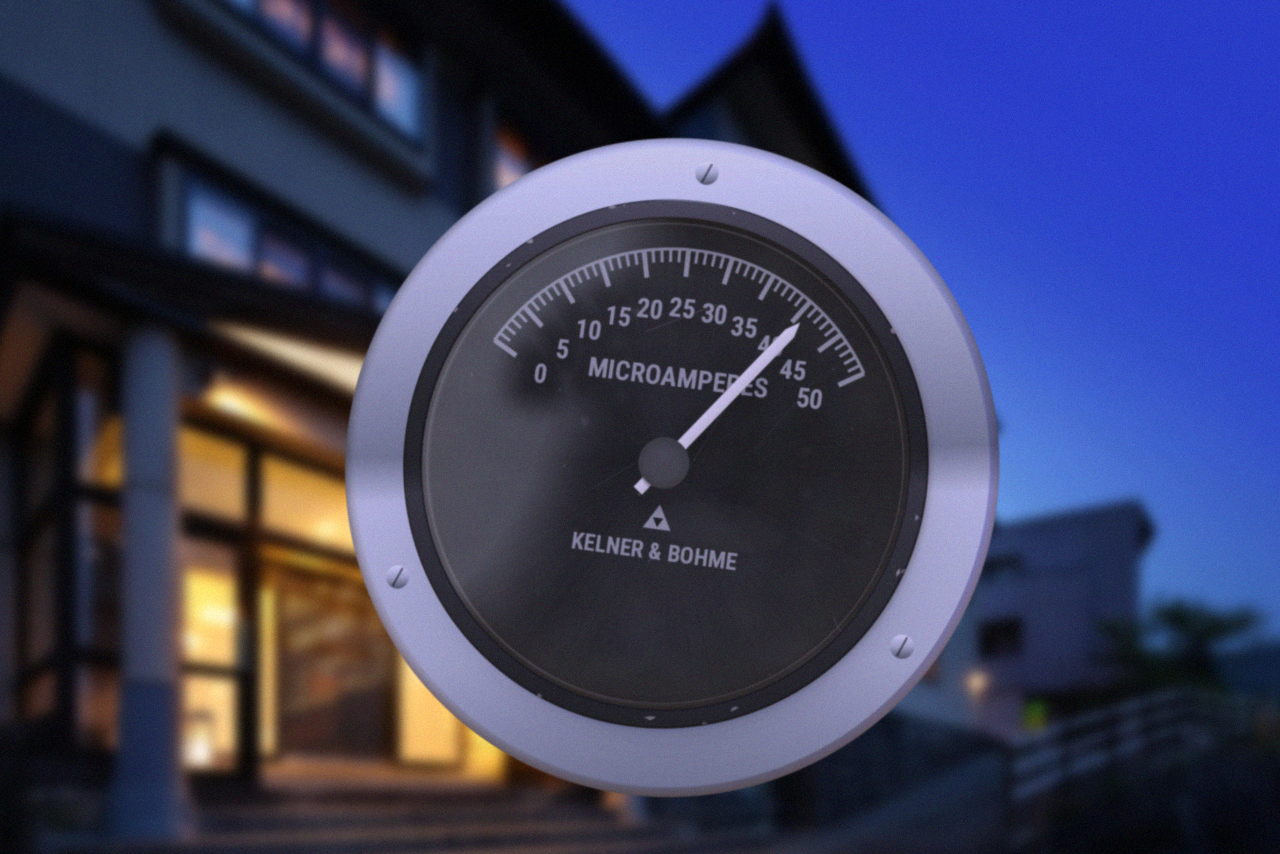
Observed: 41 µA
